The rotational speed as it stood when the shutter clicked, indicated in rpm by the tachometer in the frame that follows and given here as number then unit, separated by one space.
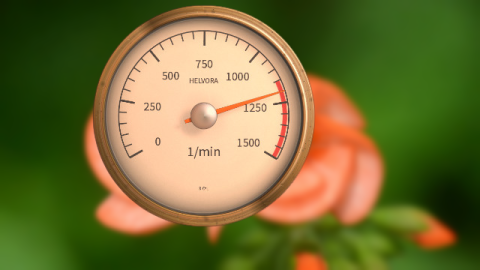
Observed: 1200 rpm
